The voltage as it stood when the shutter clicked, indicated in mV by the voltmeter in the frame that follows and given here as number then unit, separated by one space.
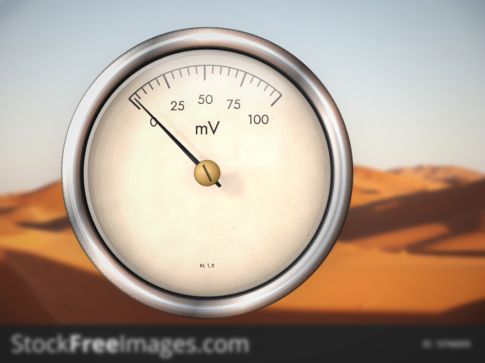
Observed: 2.5 mV
